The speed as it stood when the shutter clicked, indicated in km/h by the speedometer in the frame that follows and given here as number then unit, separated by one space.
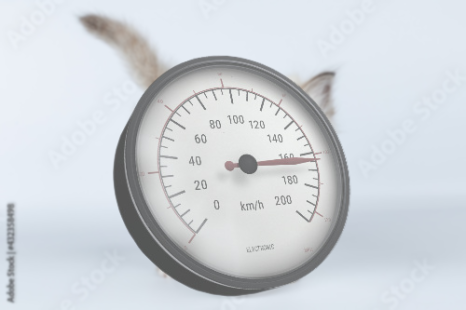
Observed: 165 km/h
